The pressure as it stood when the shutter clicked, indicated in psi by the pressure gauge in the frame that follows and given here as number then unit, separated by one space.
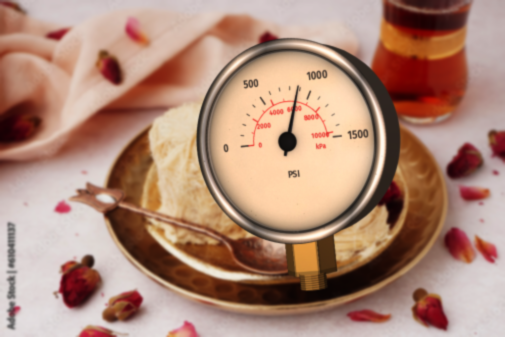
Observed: 900 psi
